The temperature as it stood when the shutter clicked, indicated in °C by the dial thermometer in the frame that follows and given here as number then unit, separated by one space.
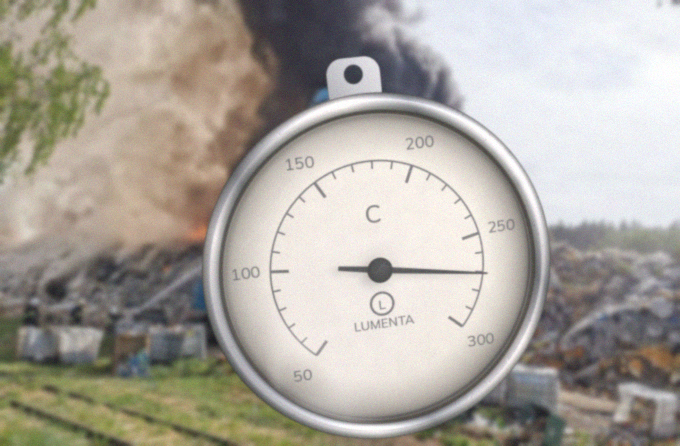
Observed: 270 °C
